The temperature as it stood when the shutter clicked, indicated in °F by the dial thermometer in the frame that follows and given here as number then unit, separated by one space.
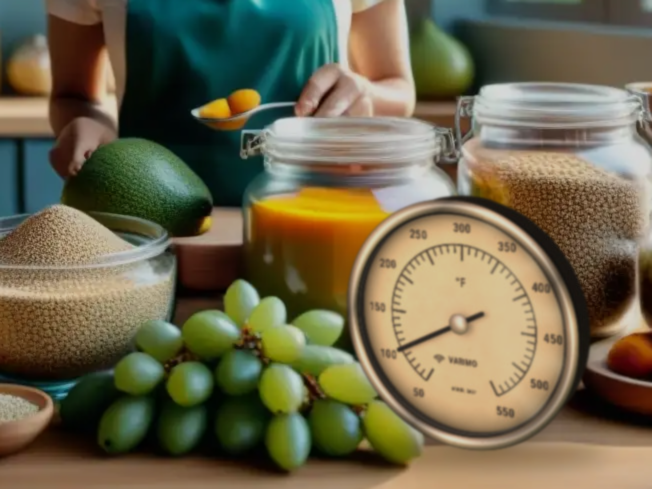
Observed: 100 °F
